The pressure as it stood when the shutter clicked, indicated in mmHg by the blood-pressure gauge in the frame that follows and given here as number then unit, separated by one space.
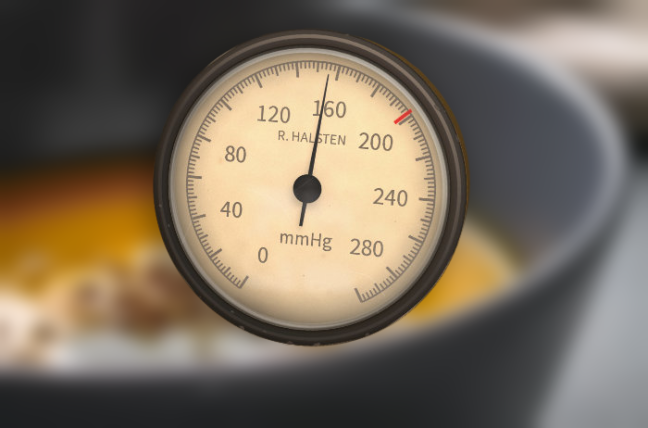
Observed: 156 mmHg
